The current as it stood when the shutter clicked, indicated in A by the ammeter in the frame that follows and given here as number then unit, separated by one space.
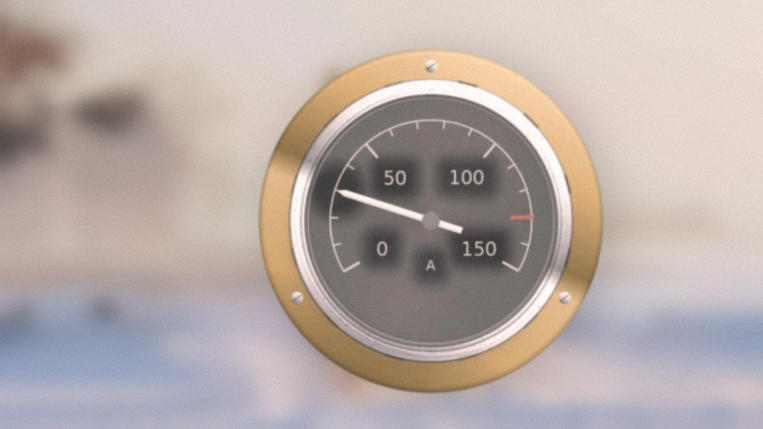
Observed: 30 A
